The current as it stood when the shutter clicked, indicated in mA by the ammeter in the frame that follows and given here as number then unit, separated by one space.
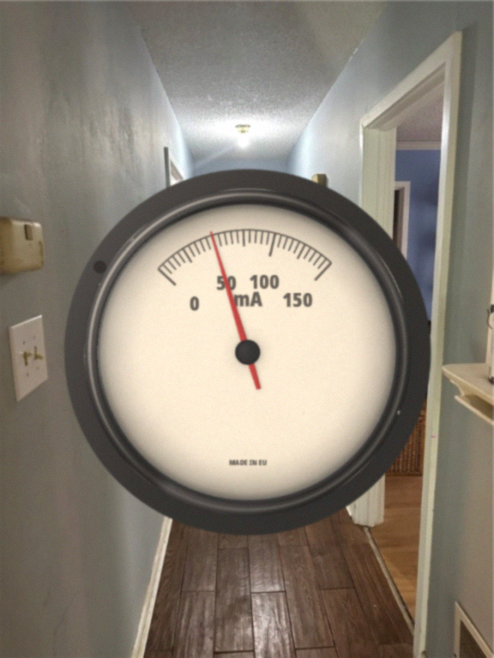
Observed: 50 mA
